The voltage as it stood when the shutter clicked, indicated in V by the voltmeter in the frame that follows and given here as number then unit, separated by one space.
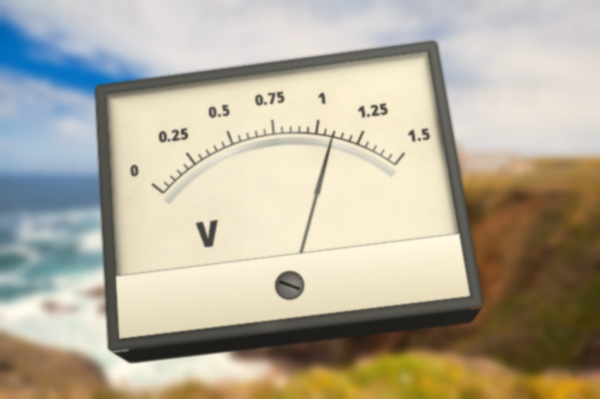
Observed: 1.1 V
